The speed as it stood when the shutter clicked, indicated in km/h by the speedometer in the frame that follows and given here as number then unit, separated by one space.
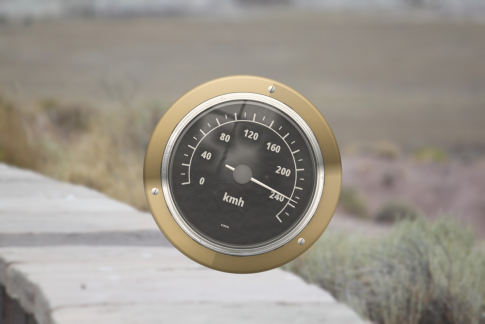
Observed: 235 km/h
